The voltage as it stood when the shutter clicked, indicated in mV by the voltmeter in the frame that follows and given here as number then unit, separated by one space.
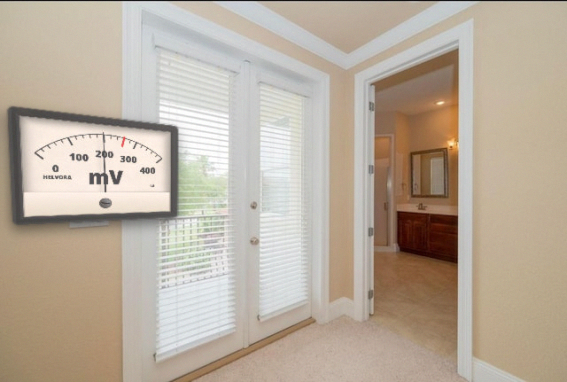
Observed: 200 mV
